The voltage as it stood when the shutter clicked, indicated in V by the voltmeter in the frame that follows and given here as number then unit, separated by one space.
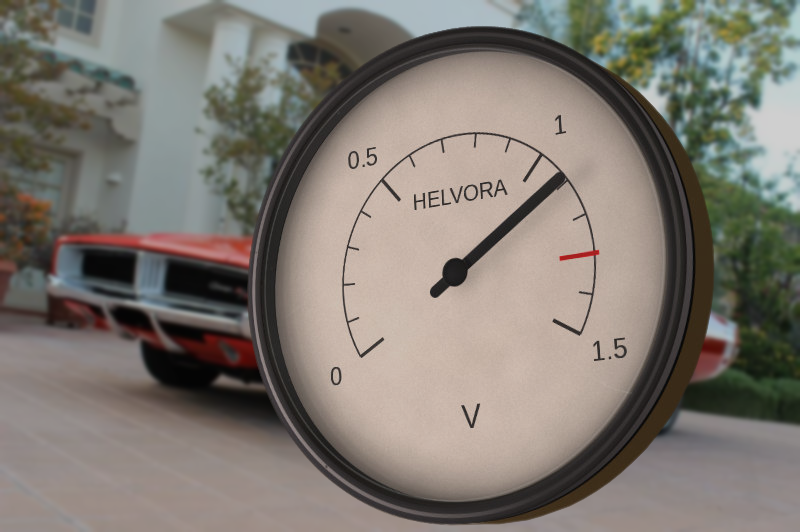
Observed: 1.1 V
